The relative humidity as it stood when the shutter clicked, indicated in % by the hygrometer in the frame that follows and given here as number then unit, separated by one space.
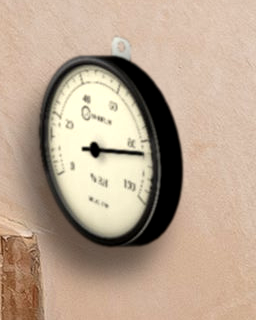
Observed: 84 %
